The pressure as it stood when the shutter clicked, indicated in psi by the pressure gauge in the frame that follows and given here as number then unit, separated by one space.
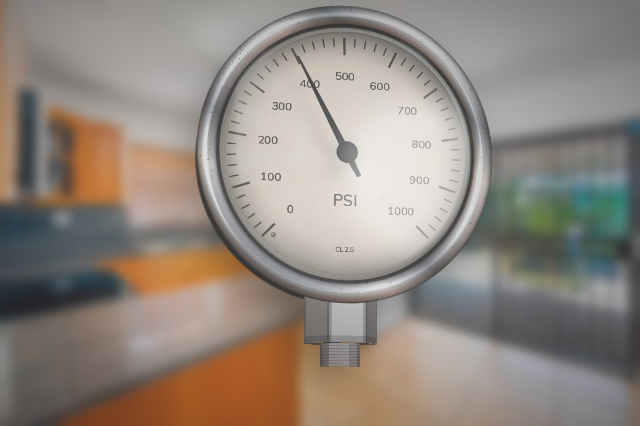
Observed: 400 psi
